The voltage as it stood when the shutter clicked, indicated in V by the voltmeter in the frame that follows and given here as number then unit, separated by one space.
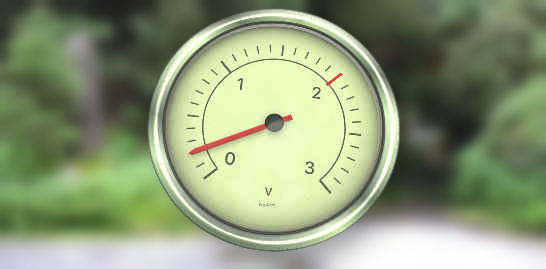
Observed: 0.2 V
